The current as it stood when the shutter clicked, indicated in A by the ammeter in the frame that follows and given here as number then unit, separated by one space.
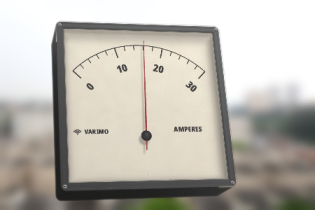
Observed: 16 A
